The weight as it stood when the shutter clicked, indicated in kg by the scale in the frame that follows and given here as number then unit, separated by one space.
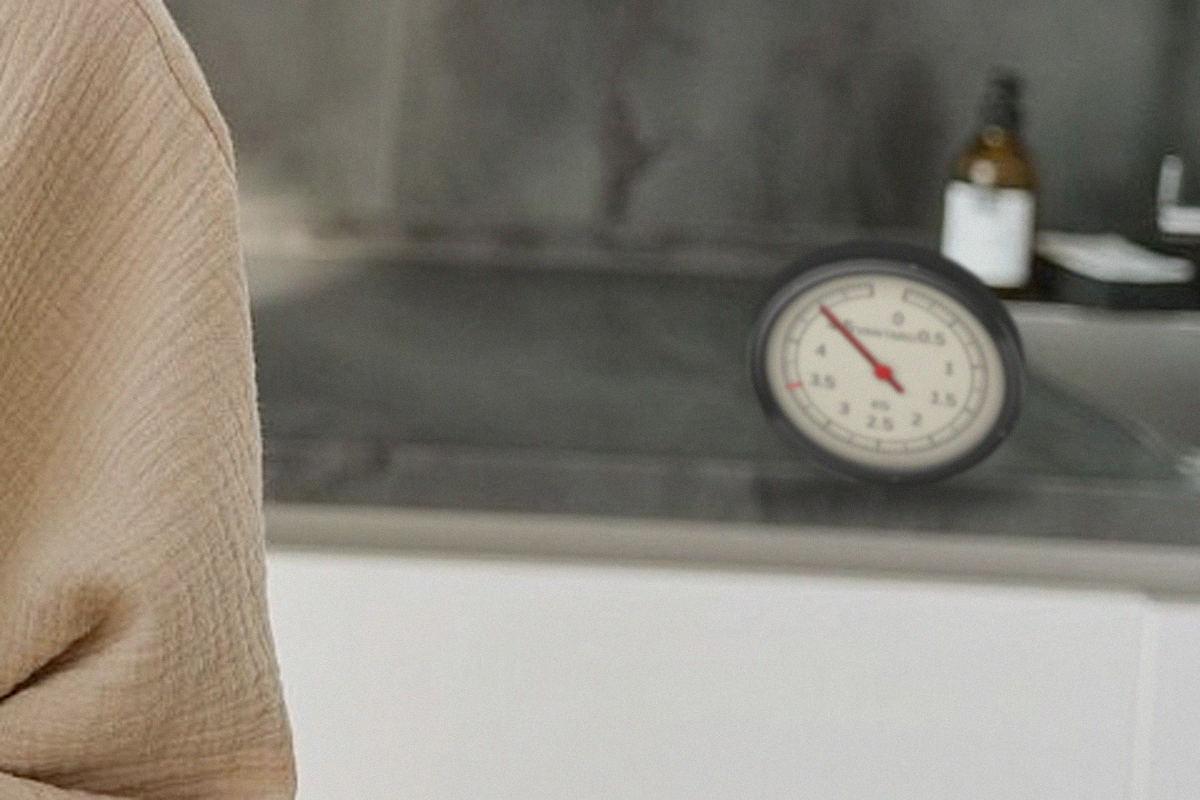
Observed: 4.5 kg
